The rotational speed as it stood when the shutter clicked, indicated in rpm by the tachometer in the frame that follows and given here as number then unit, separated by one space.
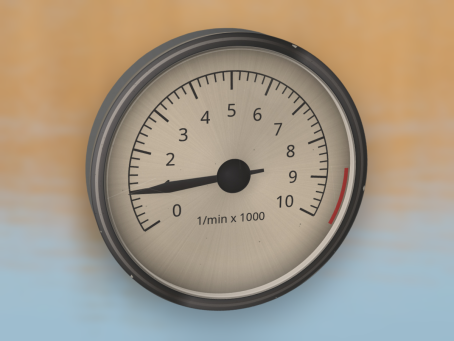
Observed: 1000 rpm
